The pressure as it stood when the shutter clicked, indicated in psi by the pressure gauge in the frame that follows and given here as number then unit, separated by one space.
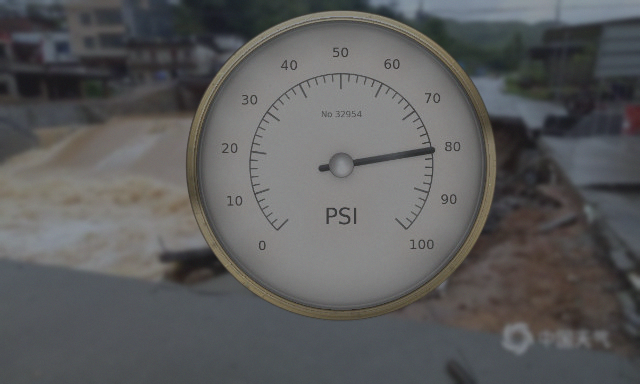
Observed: 80 psi
